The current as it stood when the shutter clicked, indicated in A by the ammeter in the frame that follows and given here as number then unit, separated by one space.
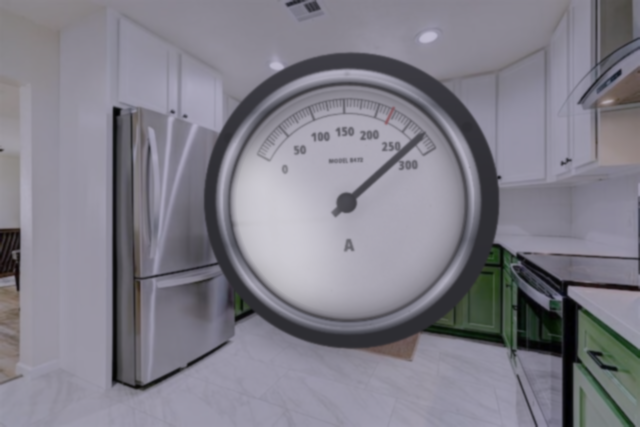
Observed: 275 A
